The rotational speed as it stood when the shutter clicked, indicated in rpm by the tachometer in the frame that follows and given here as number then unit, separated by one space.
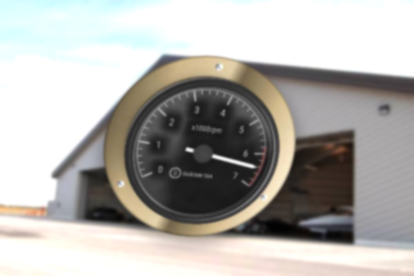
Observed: 6400 rpm
